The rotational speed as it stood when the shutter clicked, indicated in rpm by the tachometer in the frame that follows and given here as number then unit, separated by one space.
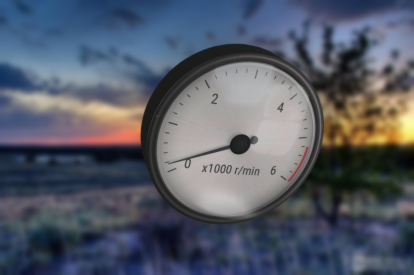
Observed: 200 rpm
